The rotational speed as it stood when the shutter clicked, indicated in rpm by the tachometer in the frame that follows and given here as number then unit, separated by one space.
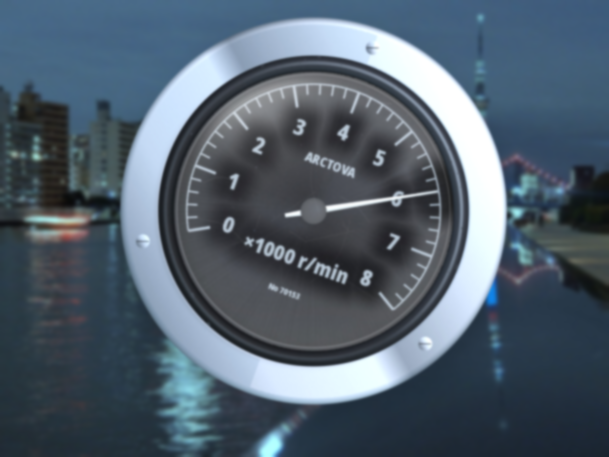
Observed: 6000 rpm
